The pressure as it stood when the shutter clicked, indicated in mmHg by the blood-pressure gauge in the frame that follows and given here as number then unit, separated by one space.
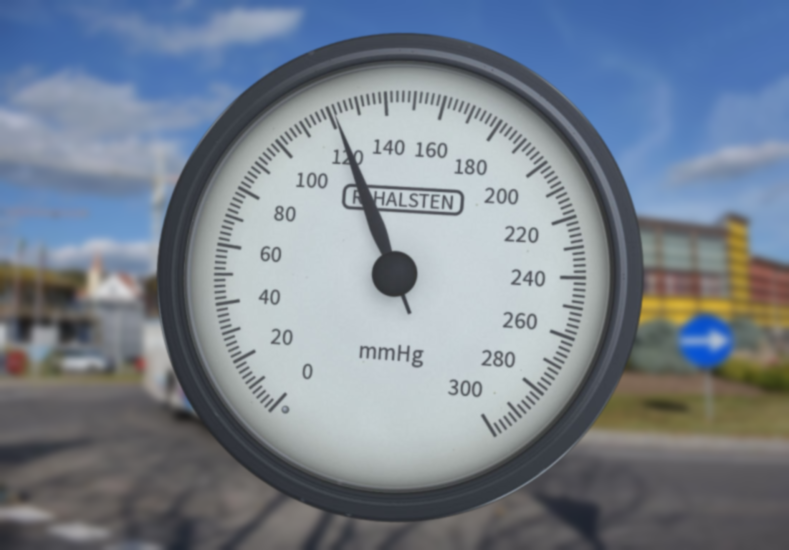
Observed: 122 mmHg
